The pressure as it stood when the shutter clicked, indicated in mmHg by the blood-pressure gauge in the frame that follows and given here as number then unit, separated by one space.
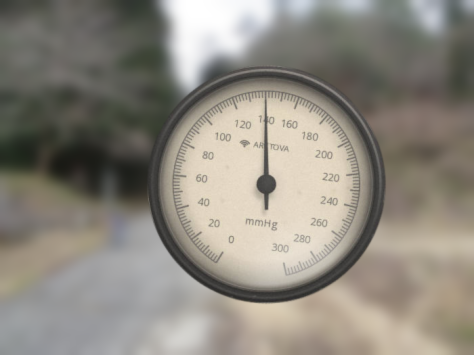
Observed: 140 mmHg
